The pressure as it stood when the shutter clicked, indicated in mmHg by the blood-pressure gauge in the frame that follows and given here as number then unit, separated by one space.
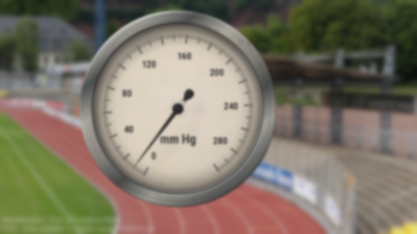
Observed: 10 mmHg
